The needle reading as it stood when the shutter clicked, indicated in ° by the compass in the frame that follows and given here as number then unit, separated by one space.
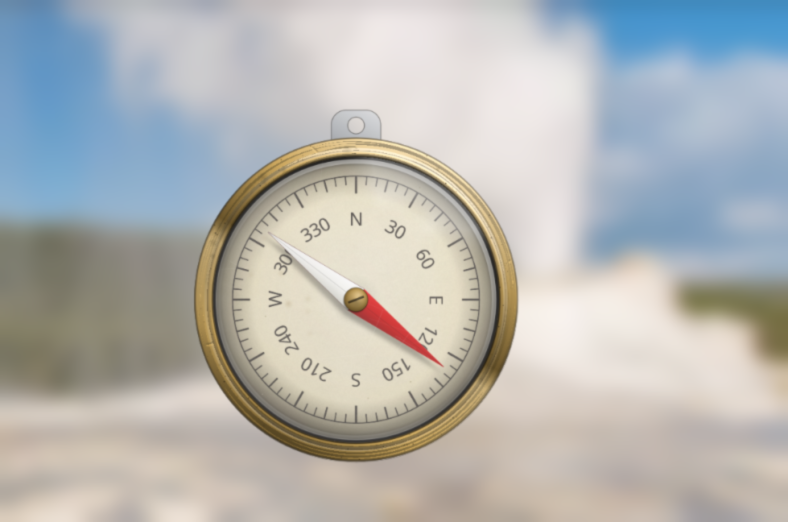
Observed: 127.5 °
